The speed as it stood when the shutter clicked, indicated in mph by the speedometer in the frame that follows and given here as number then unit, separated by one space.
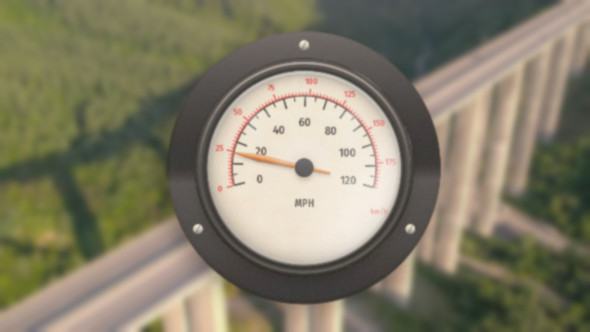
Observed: 15 mph
